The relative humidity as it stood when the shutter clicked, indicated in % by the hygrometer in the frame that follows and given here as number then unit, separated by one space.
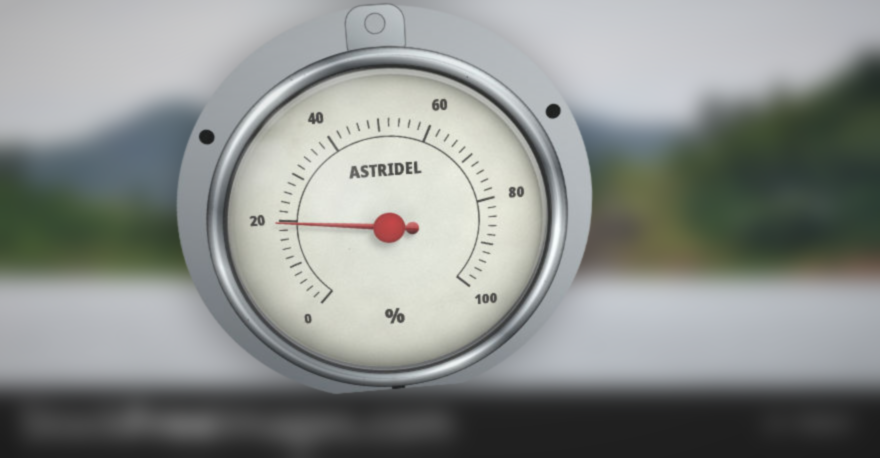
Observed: 20 %
